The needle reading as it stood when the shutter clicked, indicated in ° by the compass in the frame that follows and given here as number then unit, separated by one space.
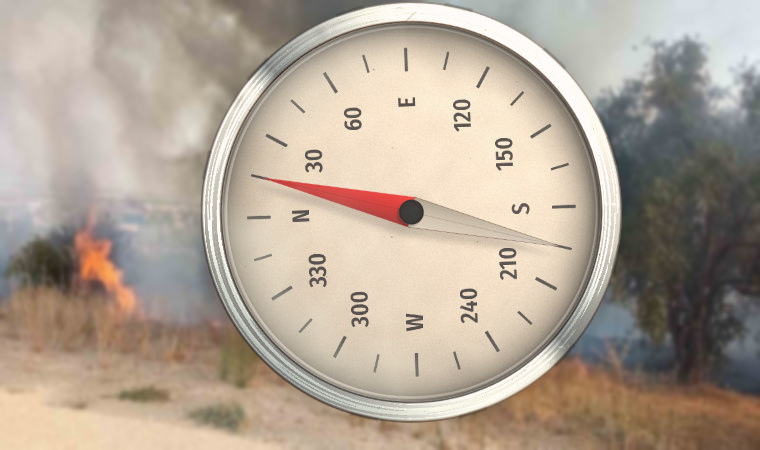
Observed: 15 °
